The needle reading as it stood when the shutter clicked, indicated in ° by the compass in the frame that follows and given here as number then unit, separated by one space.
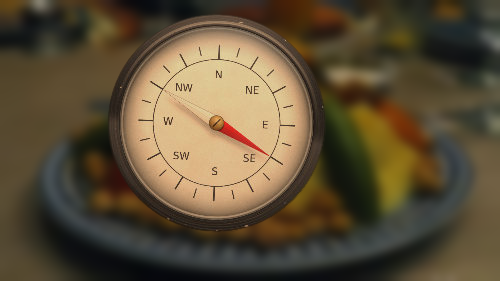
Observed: 120 °
